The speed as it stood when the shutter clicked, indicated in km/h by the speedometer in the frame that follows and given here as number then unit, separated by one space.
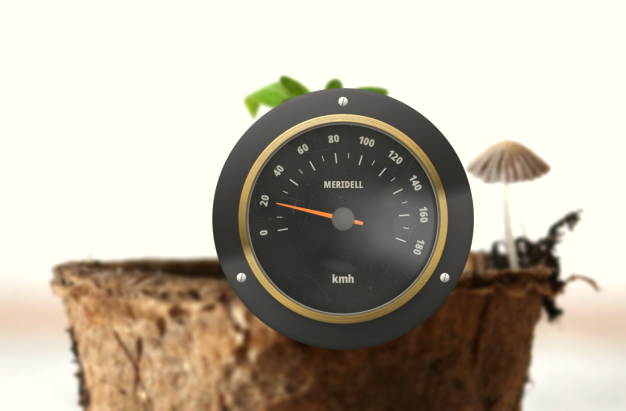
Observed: 20 km/h
